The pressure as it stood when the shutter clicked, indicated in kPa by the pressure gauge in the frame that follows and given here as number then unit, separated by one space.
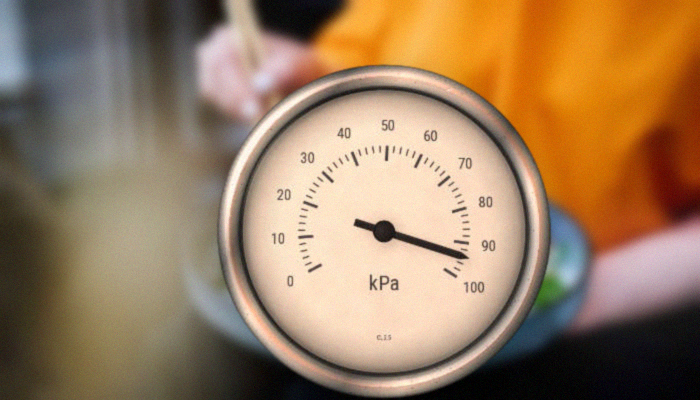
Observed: 94 kPa
